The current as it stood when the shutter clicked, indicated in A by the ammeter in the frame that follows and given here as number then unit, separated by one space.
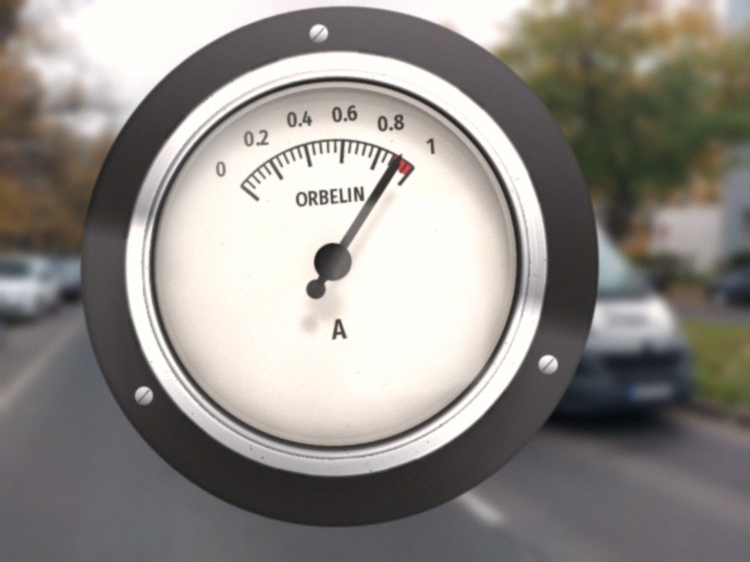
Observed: 0.92 A
